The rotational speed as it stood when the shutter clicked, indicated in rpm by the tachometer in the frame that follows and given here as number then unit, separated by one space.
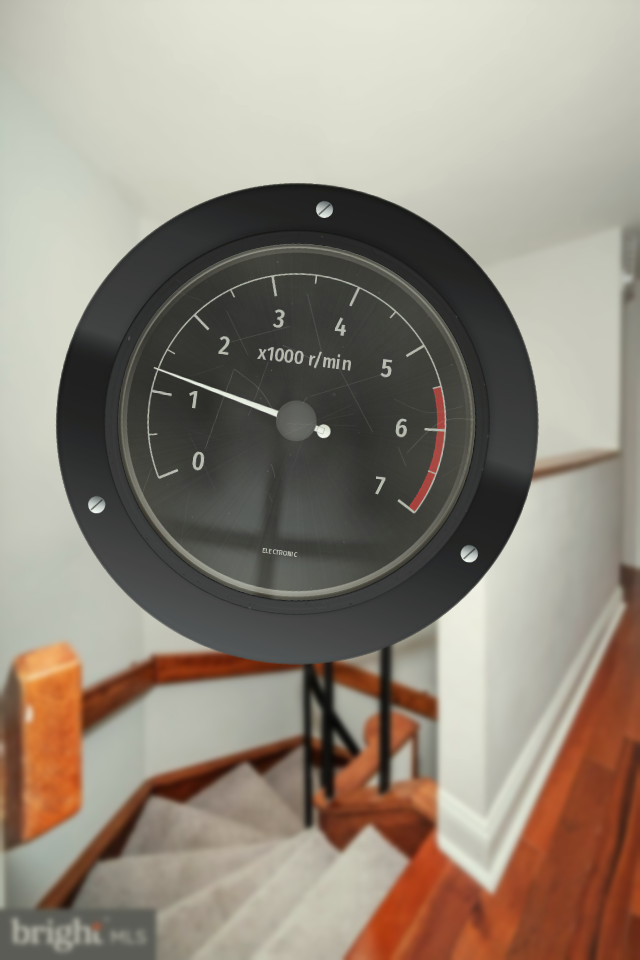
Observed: 1250 rpm
